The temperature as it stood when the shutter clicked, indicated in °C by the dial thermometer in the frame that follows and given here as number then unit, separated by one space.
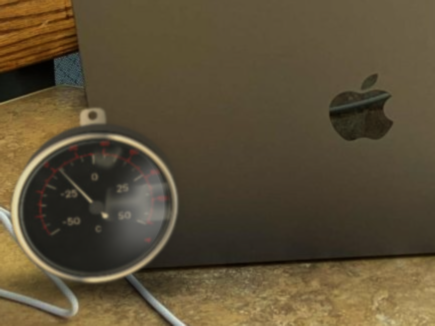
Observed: -15 °C
